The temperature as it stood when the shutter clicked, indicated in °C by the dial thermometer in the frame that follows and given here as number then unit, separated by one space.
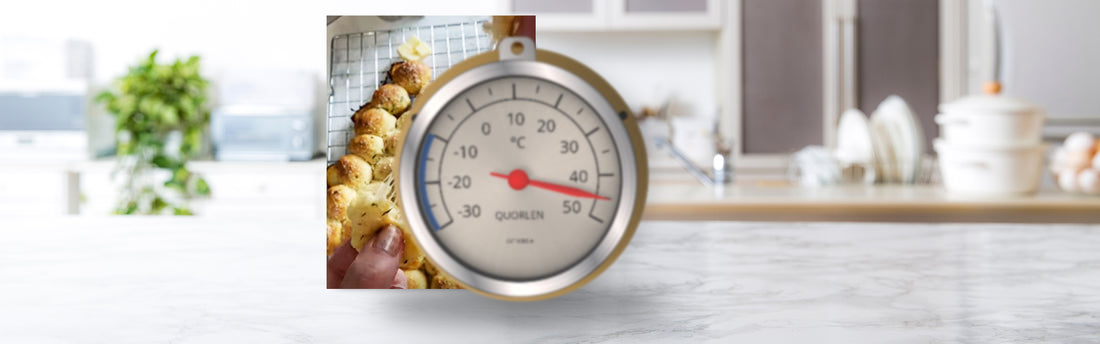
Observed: 45 °C
